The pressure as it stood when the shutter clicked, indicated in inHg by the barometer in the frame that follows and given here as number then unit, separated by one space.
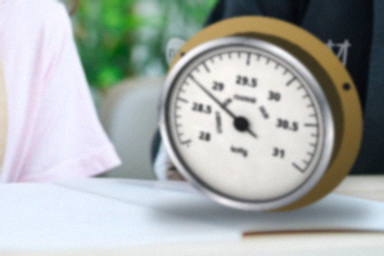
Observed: 28.8 inHg
